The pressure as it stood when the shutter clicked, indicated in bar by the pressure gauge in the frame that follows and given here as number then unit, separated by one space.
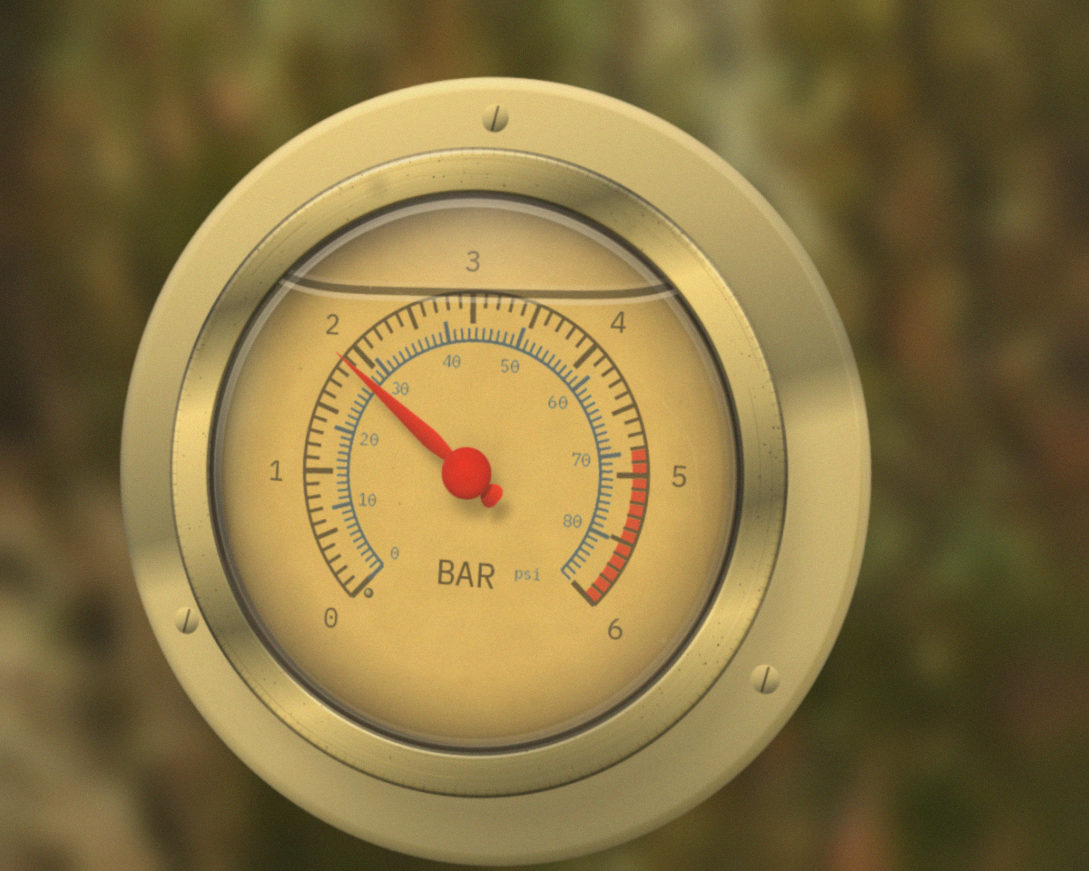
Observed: 1.9 bar
